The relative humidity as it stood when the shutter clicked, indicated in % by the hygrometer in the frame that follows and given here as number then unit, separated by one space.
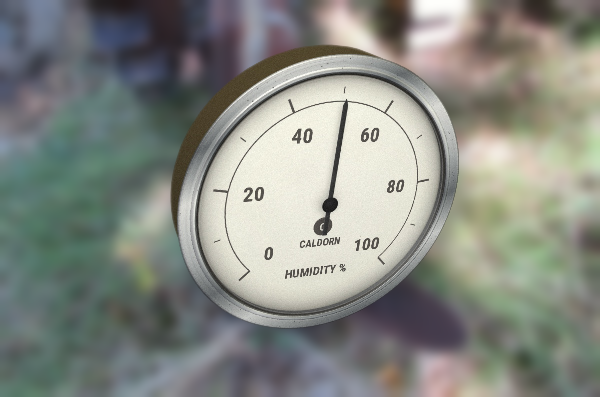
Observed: 50 %
